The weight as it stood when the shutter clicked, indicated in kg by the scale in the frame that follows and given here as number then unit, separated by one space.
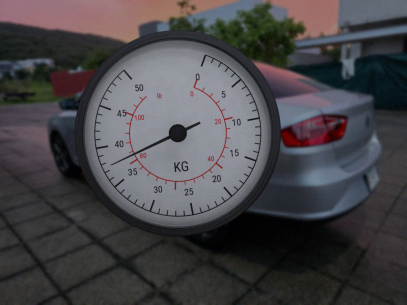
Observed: 37.5 kg
